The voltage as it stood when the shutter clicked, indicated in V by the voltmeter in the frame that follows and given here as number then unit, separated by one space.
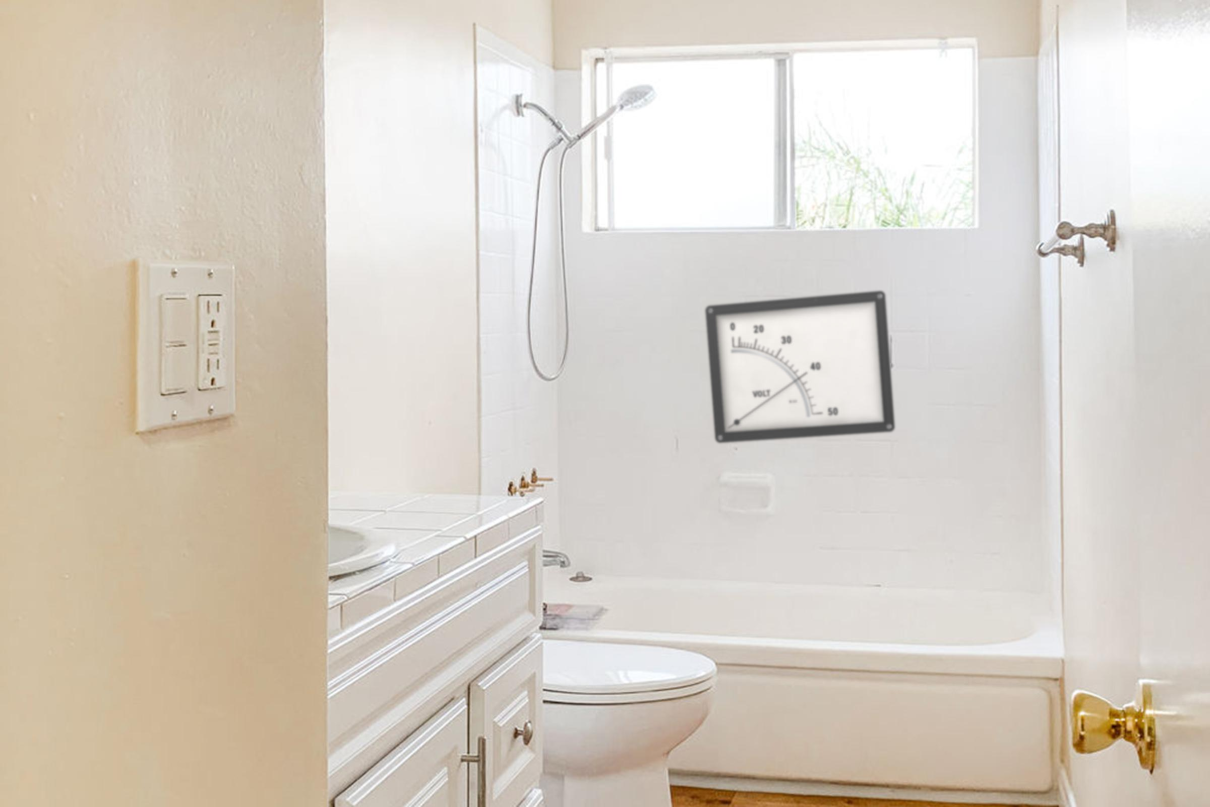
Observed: 40 V
